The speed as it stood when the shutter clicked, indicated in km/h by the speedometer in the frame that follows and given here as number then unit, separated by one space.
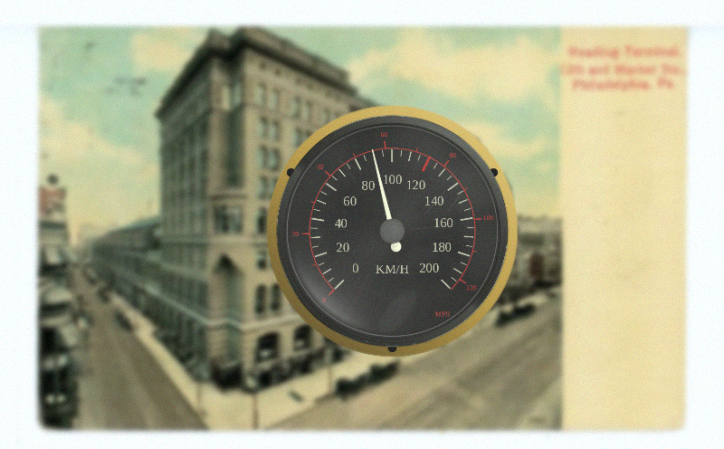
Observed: 90 km/h
